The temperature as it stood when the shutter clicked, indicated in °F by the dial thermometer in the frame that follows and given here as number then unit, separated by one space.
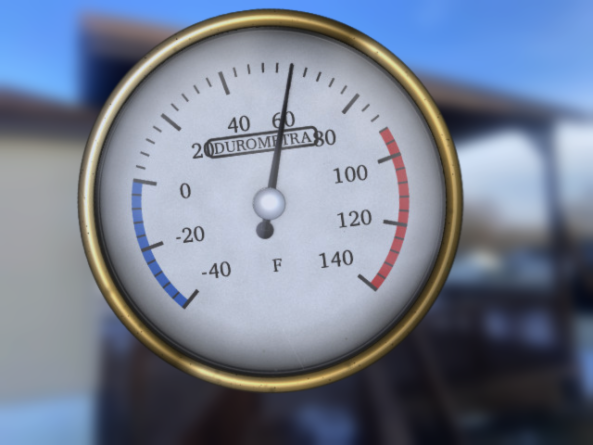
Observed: 60 °F
